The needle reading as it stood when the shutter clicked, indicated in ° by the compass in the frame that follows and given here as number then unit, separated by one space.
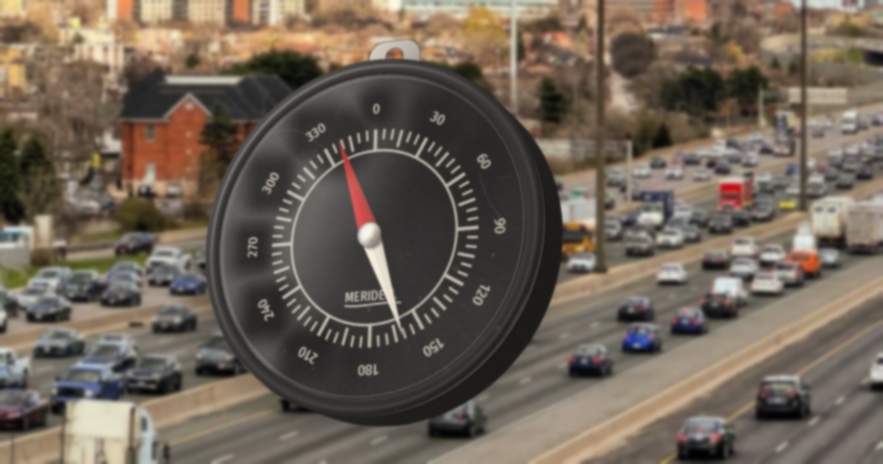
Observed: 340 °
